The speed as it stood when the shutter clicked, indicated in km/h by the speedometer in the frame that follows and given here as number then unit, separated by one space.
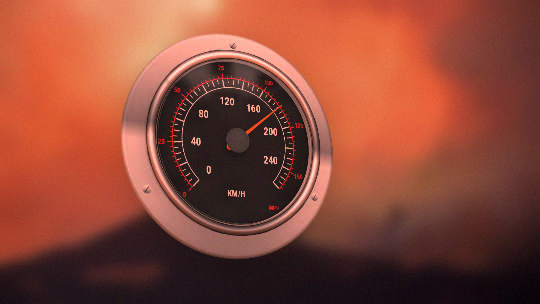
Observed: 180 km/h
